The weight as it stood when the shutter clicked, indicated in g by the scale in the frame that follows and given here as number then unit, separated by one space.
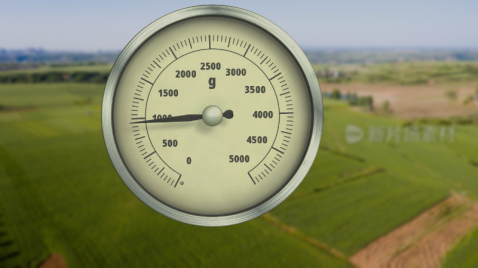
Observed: 950 g
